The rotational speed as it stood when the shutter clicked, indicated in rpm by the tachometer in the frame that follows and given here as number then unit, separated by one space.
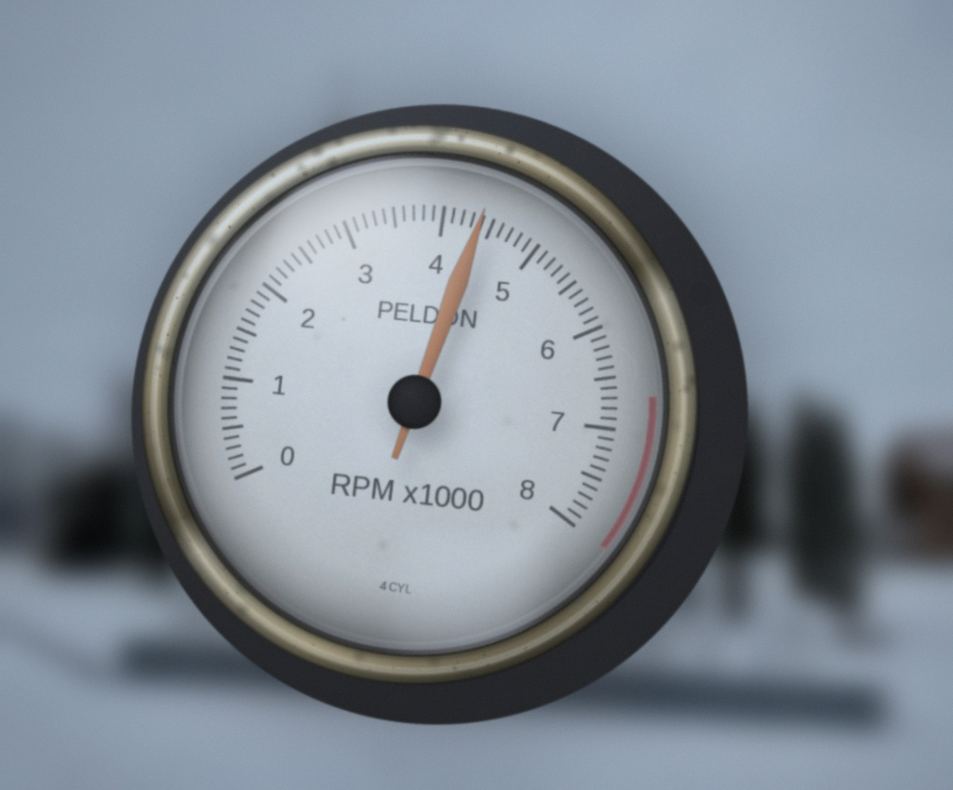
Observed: 4400 rpm
